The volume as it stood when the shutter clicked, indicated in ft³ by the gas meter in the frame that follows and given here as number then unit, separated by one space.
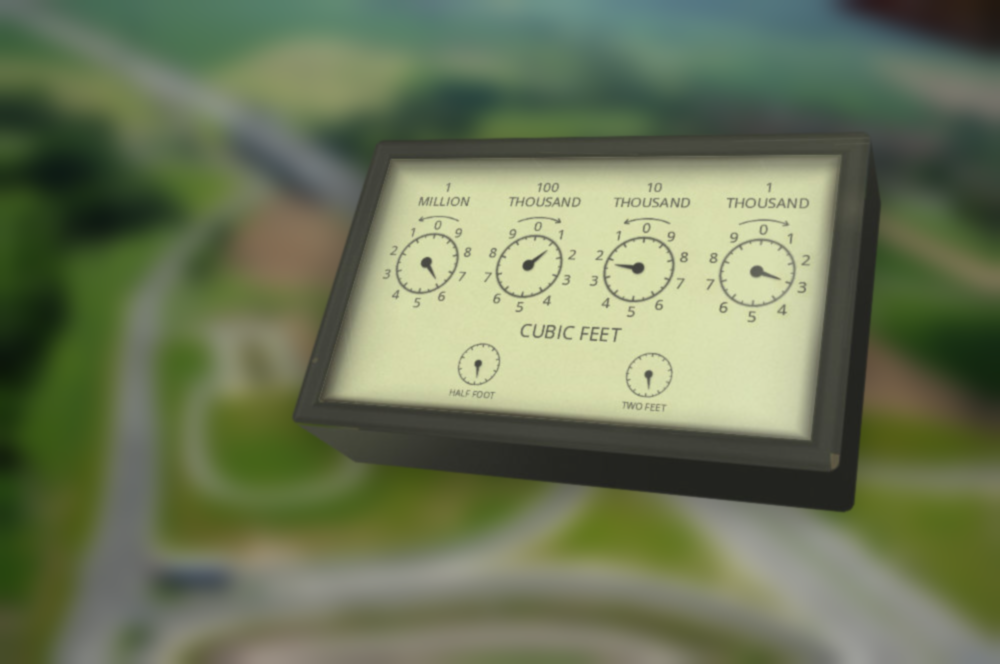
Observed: 612300 ft³
